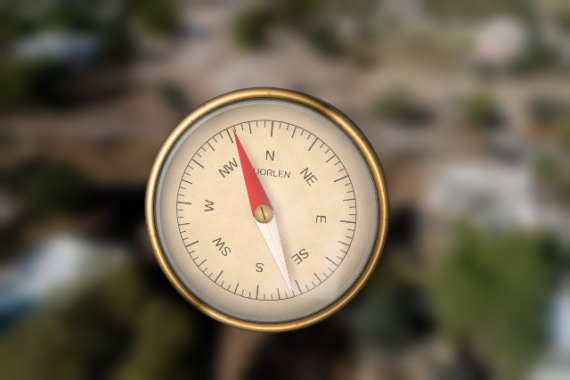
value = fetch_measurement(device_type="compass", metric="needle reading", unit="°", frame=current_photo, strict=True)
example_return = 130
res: 335
